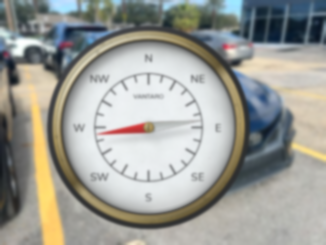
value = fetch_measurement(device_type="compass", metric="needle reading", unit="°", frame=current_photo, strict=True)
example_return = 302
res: 262.5
